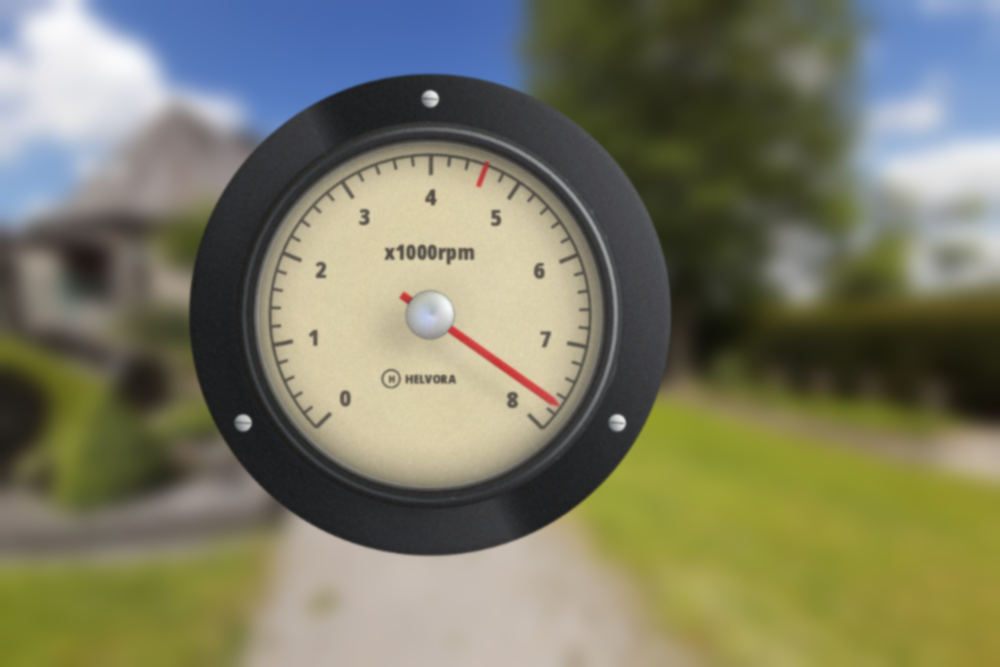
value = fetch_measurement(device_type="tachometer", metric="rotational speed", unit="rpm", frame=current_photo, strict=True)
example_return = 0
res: 7700
